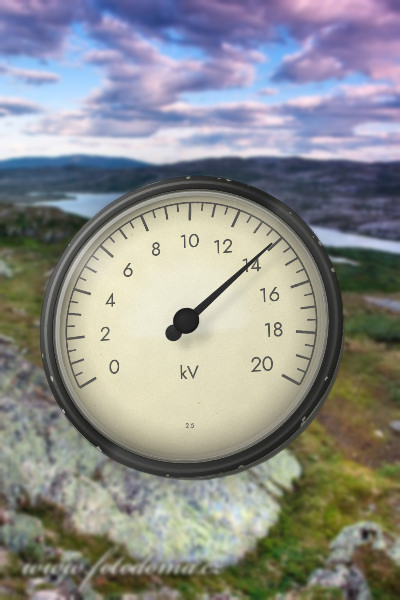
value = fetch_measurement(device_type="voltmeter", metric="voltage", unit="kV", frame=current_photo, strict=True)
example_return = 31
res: 14
